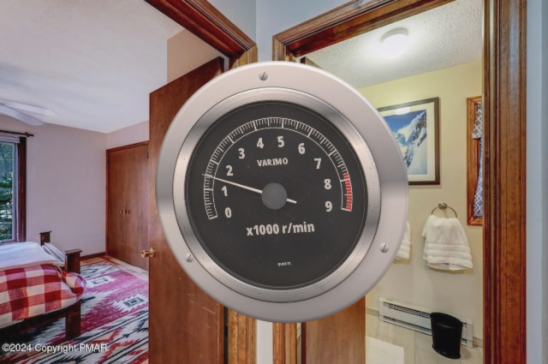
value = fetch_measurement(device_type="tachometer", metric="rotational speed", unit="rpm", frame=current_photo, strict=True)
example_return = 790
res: 1500
